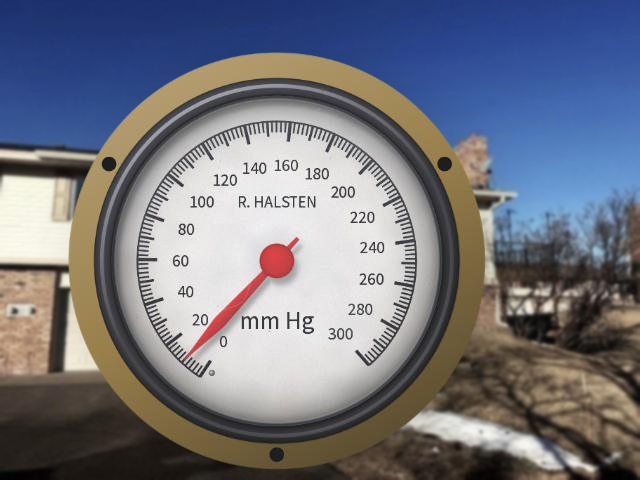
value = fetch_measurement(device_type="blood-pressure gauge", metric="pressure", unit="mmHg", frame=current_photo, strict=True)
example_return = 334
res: 10
